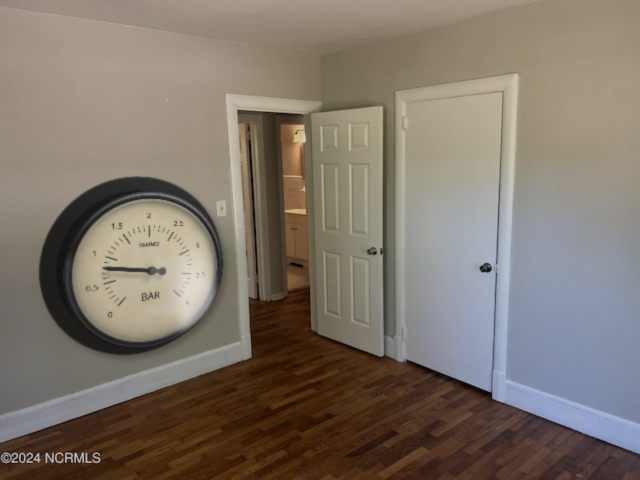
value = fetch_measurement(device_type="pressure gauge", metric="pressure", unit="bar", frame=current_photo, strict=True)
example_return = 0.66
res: 0.8
